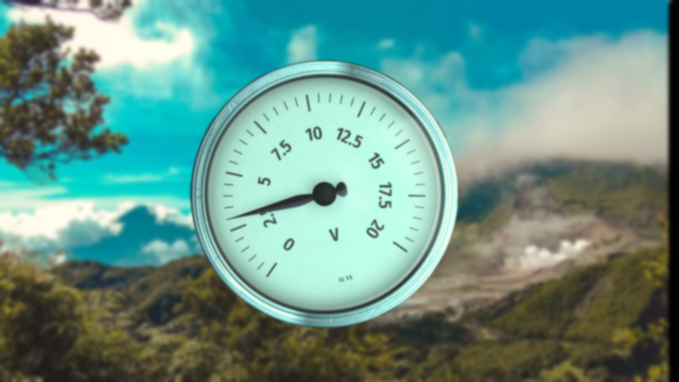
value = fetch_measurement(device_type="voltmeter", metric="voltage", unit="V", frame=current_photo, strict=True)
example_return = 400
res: 3
